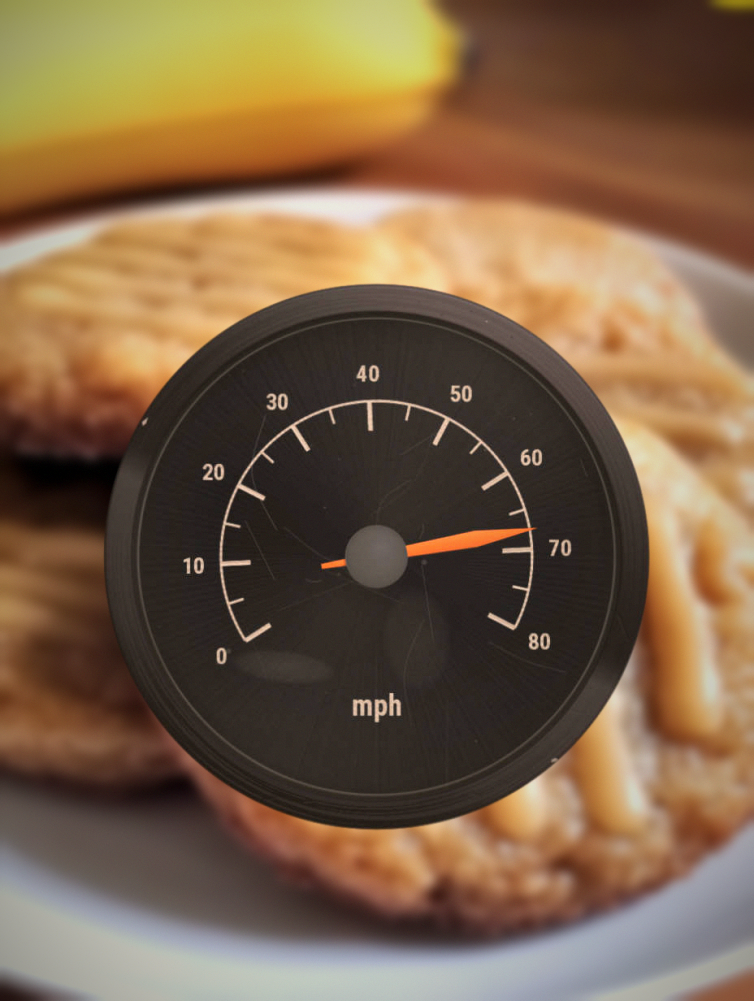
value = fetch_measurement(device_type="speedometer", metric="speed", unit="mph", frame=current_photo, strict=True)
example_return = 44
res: 67.5
